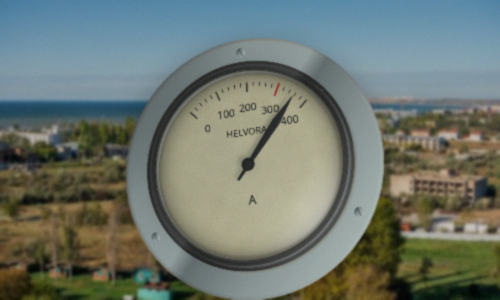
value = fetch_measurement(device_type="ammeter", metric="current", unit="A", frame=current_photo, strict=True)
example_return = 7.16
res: 360
